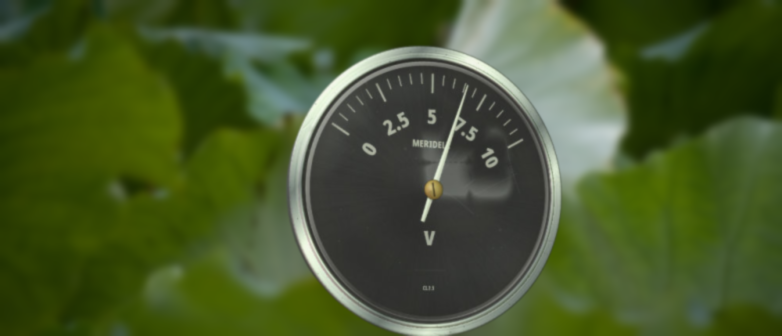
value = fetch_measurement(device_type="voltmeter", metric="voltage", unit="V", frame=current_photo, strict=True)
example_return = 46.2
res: 6.5
